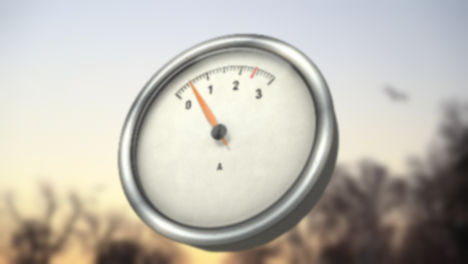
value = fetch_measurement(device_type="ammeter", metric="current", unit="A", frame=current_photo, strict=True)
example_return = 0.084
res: 0.5
